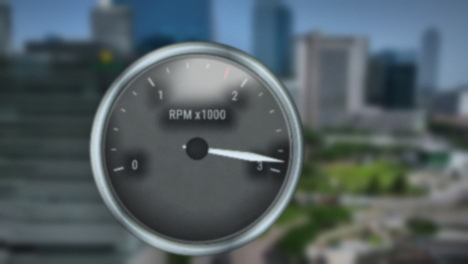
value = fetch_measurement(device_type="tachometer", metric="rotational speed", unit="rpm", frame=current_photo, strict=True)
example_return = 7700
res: 2900
